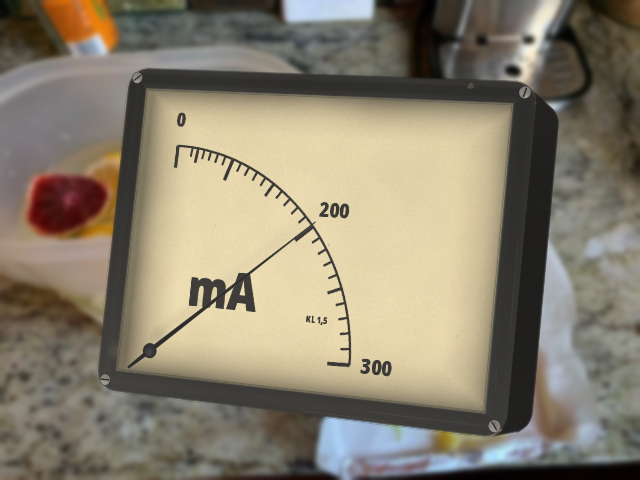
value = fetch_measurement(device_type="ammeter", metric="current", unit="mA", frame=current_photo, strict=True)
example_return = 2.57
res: 200
